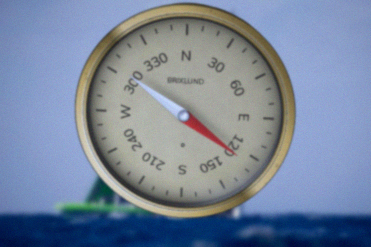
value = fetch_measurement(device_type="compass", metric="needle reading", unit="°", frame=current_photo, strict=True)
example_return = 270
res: 125
